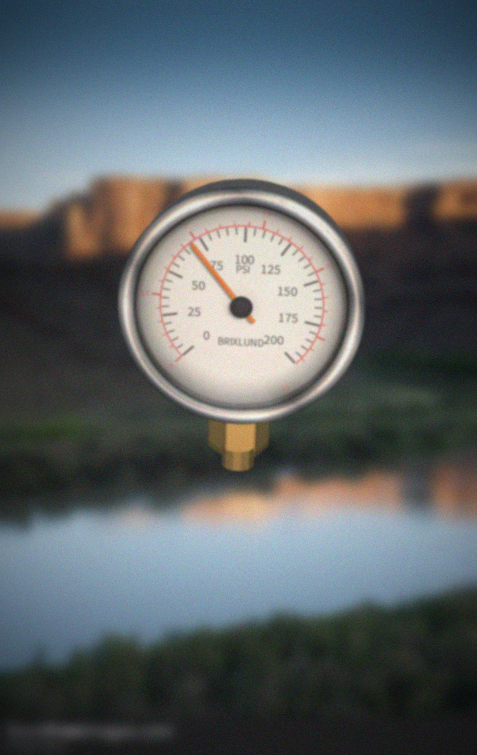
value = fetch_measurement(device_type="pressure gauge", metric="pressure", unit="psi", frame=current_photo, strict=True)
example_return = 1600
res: 70
